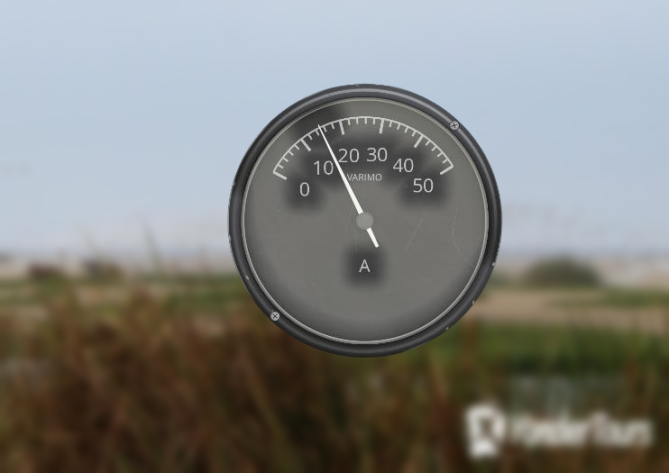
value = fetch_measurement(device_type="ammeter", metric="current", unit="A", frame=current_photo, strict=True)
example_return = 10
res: 15
